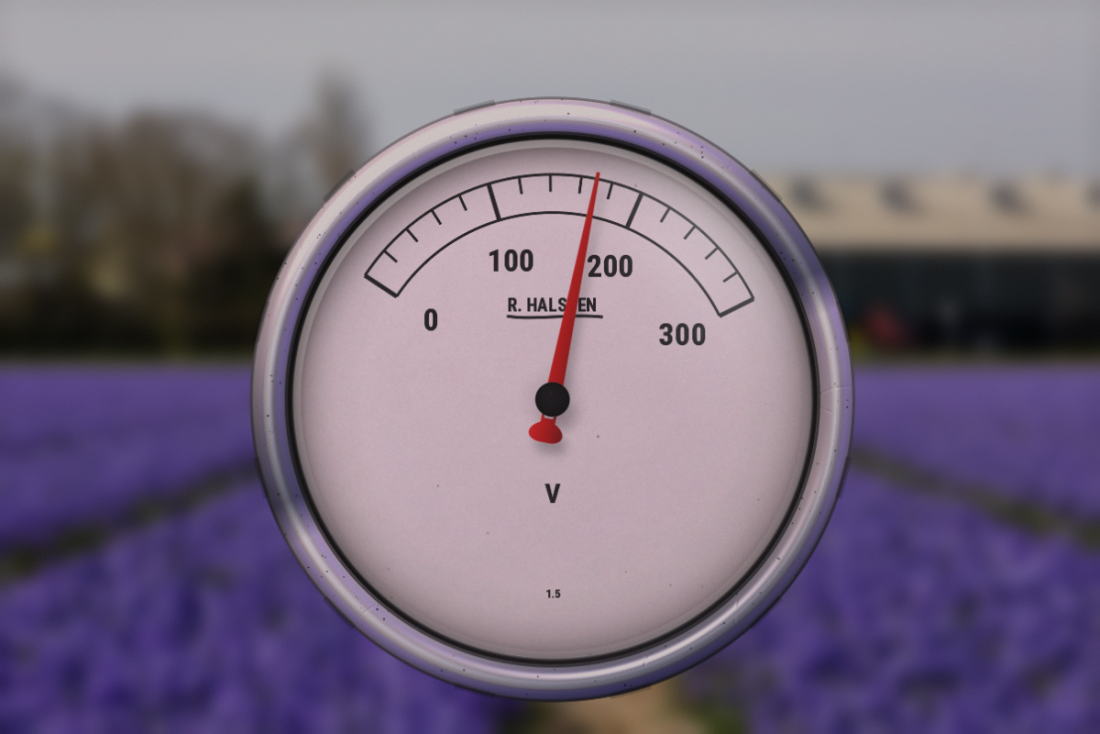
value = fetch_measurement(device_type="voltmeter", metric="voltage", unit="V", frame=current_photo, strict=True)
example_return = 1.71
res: 170
